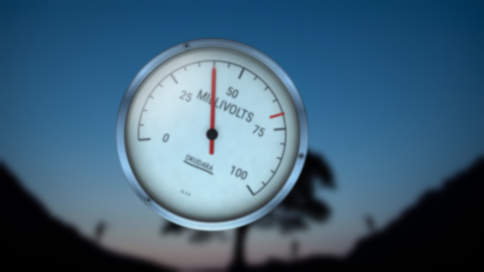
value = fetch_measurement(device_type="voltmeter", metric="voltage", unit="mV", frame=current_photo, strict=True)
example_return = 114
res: 40
